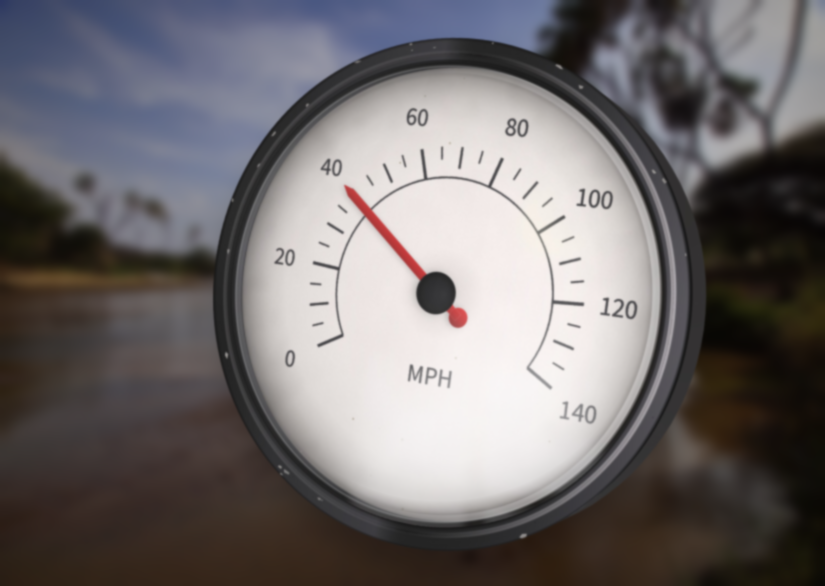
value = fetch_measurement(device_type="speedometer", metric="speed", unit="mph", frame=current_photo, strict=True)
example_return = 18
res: 40
